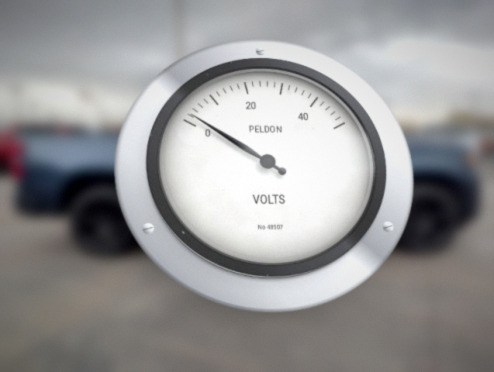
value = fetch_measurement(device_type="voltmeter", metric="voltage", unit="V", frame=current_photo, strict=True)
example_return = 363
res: 2
